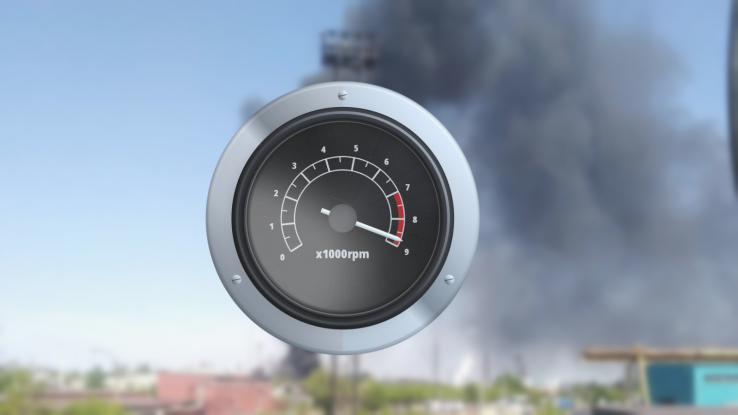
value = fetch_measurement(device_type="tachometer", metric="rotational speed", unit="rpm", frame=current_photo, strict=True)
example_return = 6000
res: 8750
